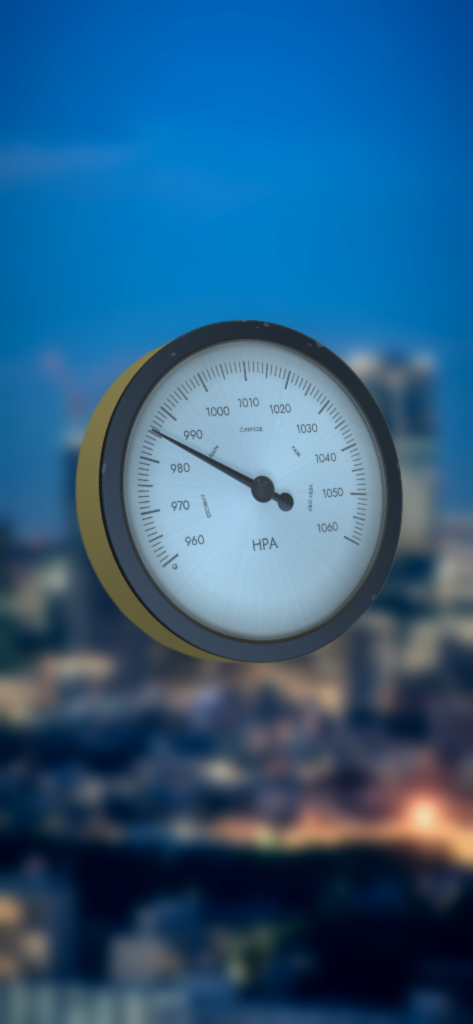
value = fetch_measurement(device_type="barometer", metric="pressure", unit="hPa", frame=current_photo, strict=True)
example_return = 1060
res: 985
